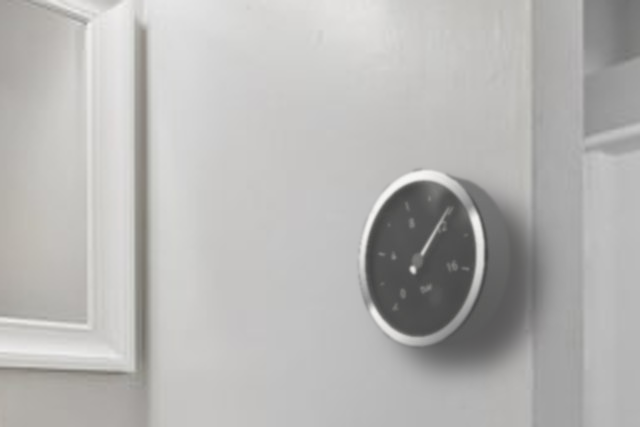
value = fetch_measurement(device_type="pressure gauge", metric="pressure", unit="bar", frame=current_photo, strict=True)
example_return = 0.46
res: 12
